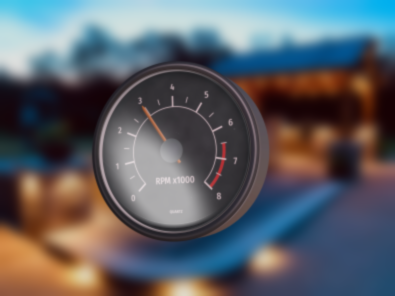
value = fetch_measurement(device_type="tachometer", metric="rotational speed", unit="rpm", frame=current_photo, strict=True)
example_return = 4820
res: 3000
